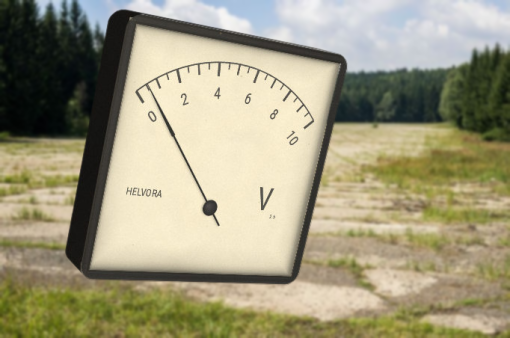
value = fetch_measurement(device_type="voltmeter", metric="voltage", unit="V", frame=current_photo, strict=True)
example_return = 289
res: 0.5
